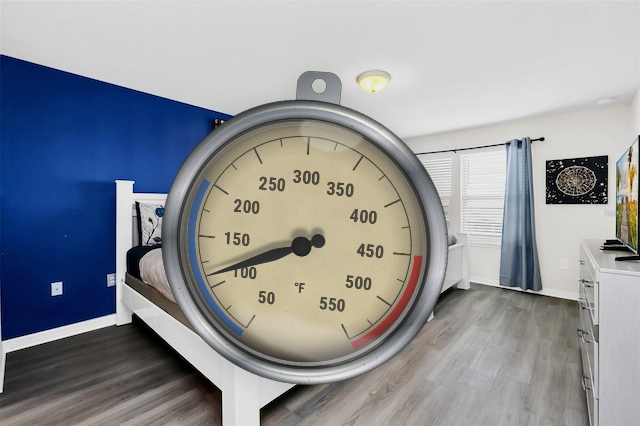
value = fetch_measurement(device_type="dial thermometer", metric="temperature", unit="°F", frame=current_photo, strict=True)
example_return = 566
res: 112.5
